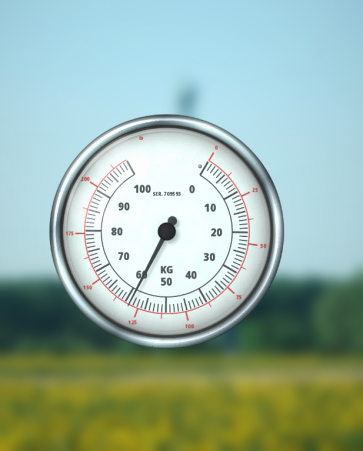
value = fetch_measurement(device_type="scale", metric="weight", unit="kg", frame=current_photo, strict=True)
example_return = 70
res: 59
